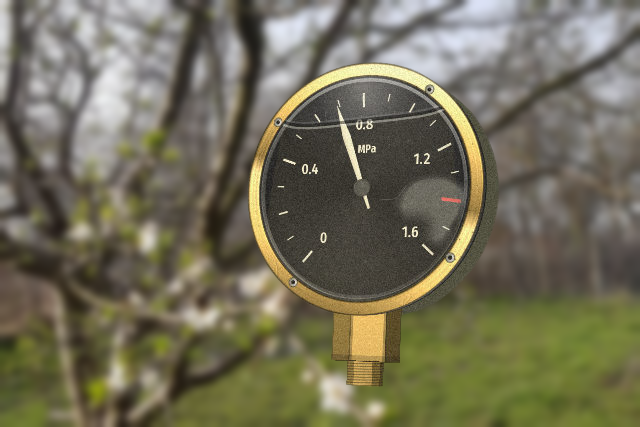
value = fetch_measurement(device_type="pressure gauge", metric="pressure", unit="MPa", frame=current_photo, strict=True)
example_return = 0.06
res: 0.7
